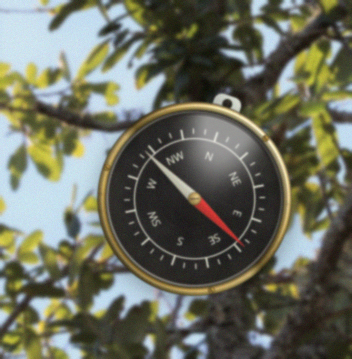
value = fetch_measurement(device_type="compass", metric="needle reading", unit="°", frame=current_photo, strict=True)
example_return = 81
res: 115
